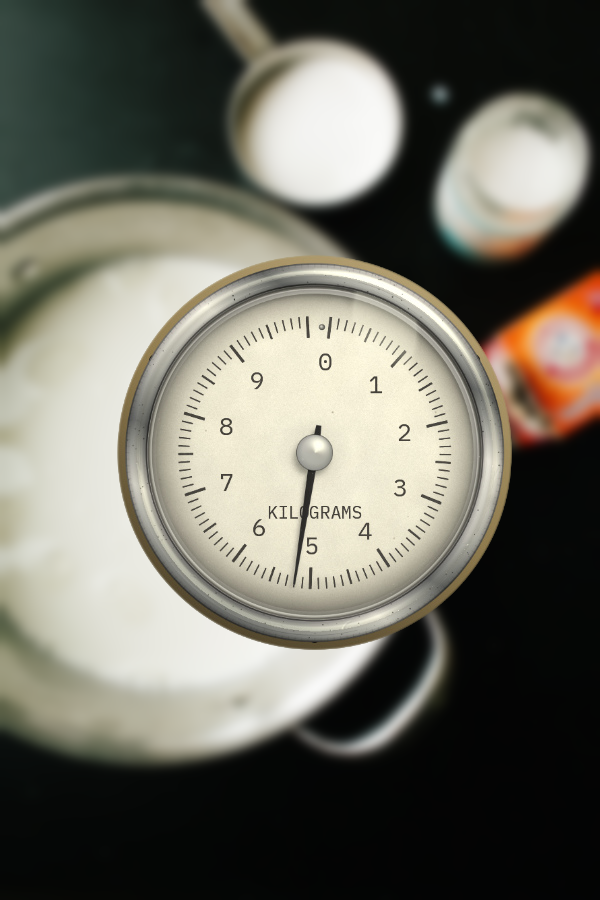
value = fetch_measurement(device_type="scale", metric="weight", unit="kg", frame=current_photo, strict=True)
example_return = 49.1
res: 5.2
